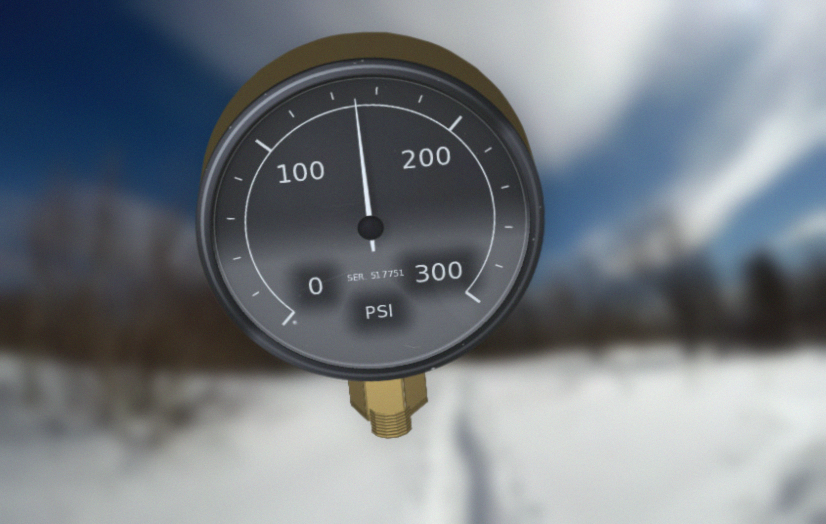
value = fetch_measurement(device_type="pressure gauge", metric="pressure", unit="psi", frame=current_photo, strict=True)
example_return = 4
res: 150
